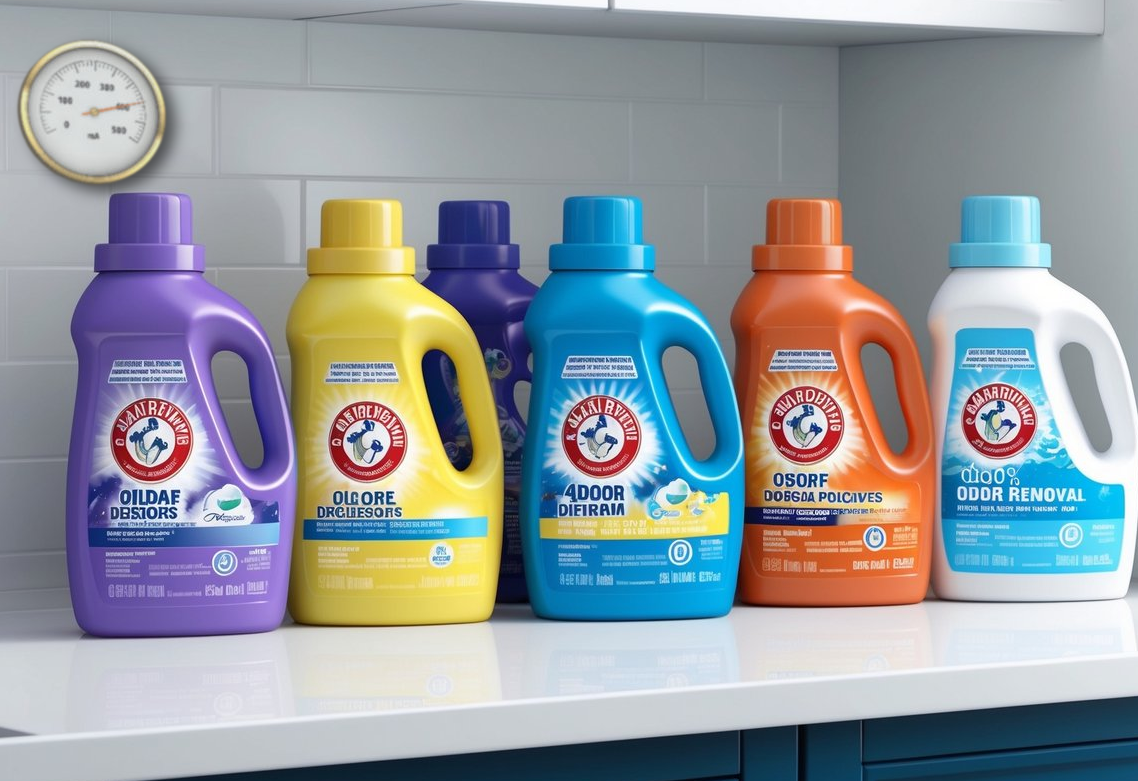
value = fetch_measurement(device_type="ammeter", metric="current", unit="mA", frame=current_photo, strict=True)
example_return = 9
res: 400
